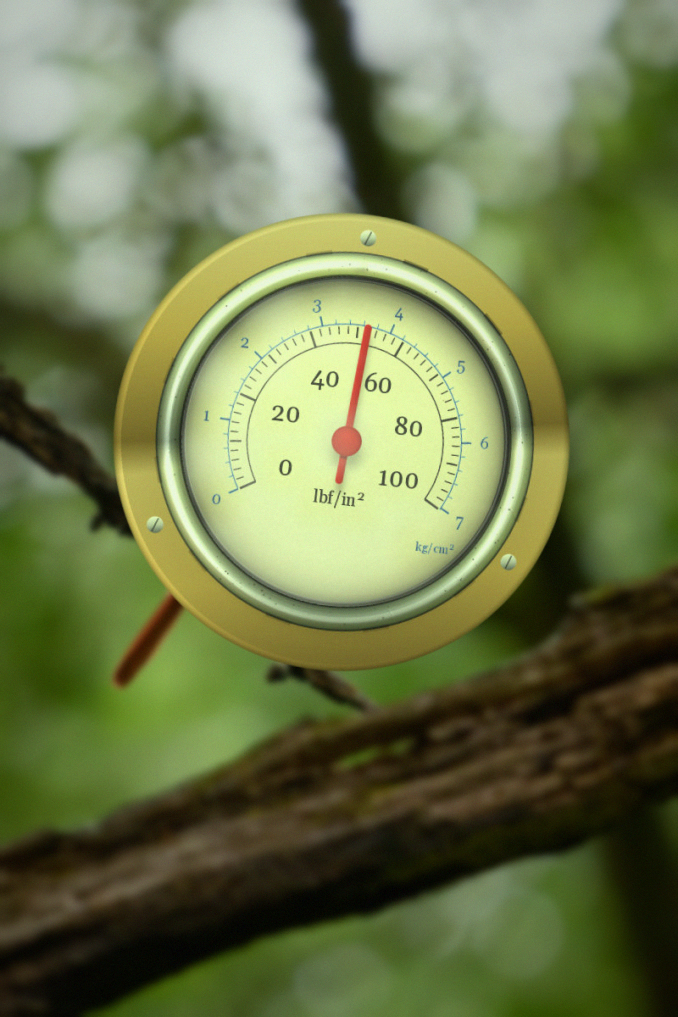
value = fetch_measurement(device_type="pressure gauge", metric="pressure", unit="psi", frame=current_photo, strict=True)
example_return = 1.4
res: 52
